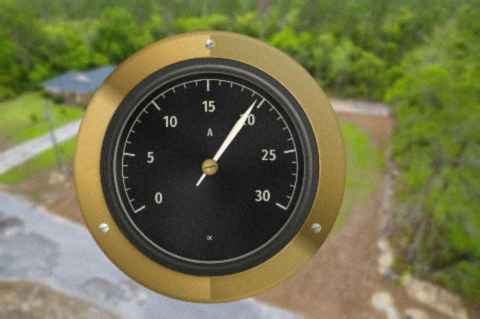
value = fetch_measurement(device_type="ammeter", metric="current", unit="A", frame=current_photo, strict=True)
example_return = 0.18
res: 19.5
